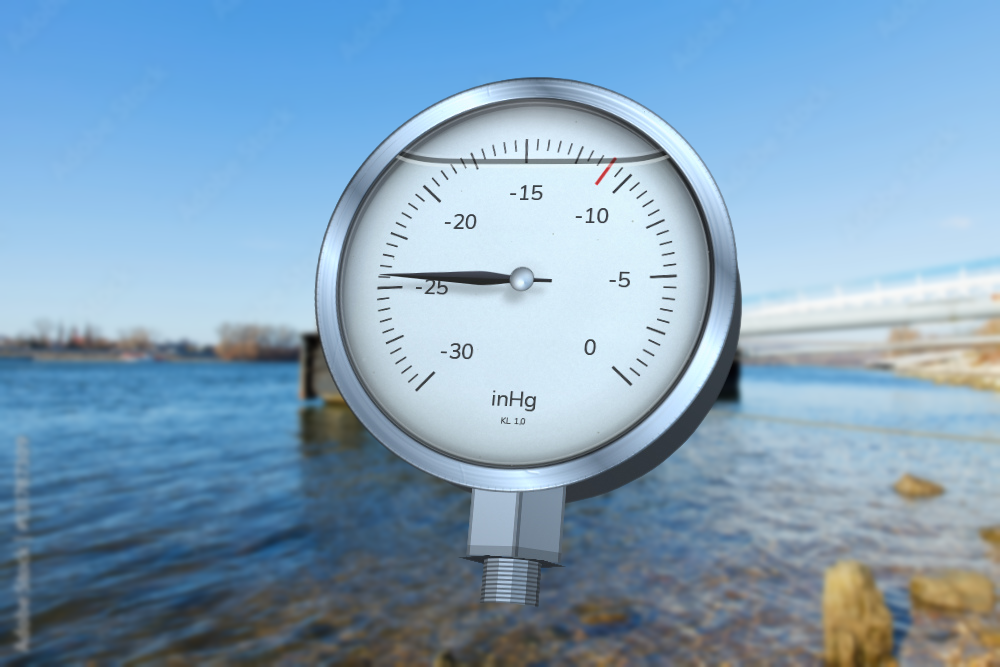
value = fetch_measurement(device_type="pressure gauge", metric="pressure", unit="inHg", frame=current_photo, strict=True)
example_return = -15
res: -24.5
